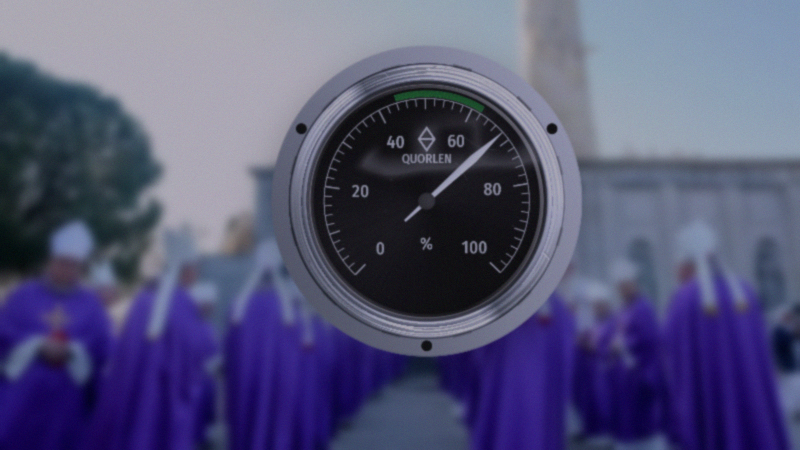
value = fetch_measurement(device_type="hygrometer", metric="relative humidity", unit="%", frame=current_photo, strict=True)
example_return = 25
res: 68
